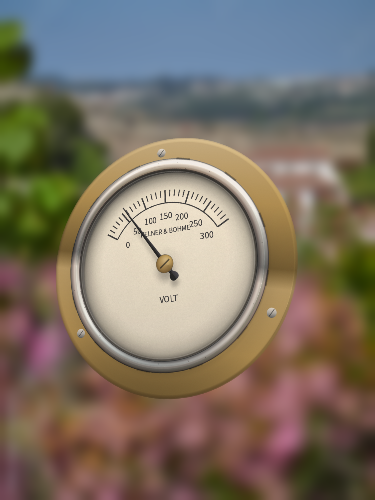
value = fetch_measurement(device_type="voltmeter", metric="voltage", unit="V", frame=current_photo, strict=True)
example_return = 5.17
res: 60
